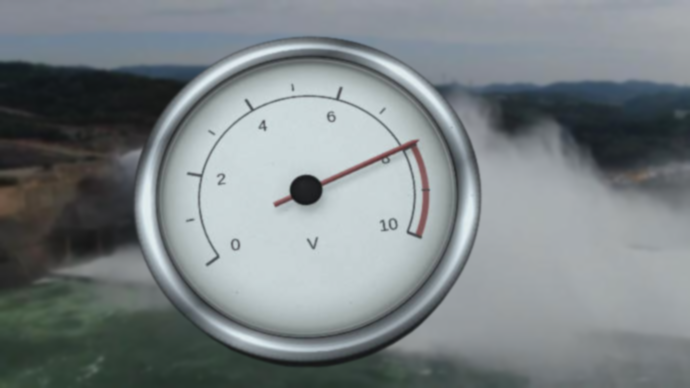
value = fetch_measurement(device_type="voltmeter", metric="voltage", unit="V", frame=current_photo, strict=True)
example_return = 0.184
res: 8
